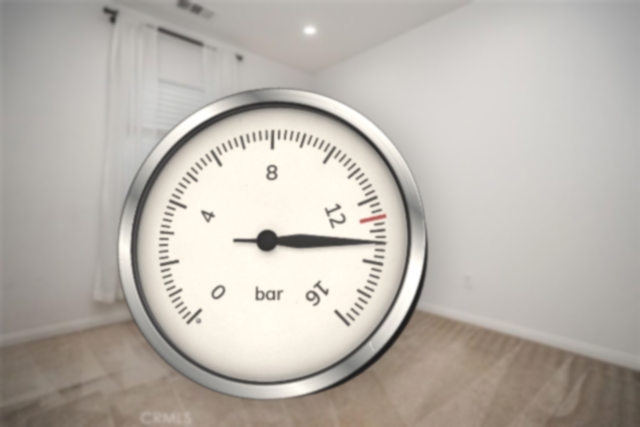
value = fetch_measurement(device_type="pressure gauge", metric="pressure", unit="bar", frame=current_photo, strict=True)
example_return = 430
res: 13.4
